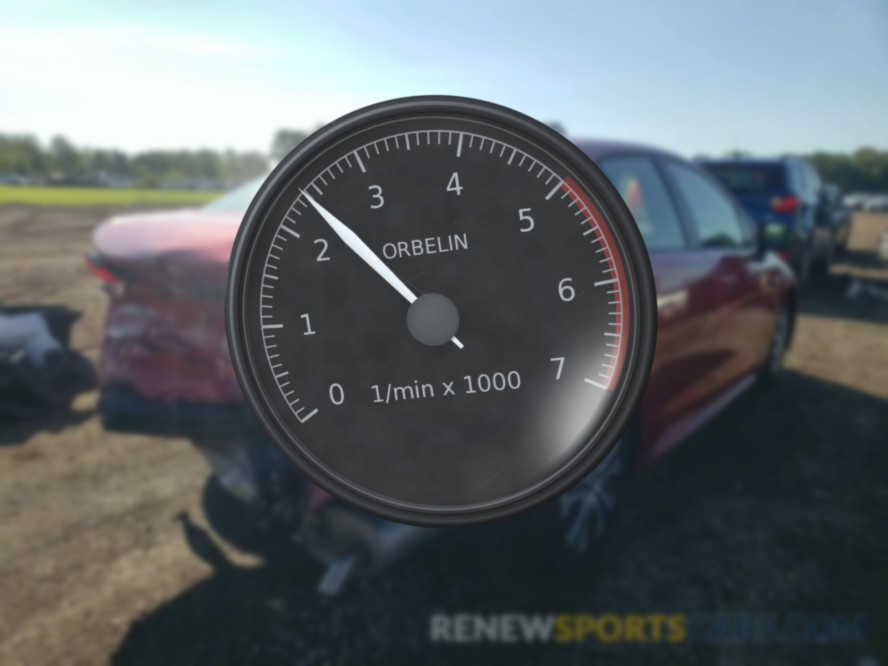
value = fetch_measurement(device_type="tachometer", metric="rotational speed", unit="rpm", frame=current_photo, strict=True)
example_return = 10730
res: 2400
